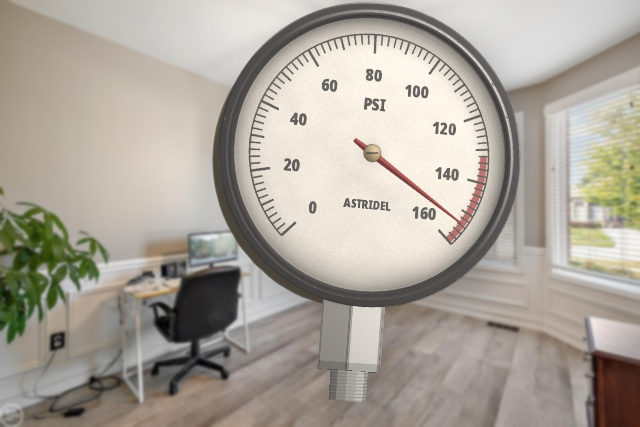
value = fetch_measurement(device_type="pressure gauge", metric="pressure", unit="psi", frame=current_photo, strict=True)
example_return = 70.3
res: 154
